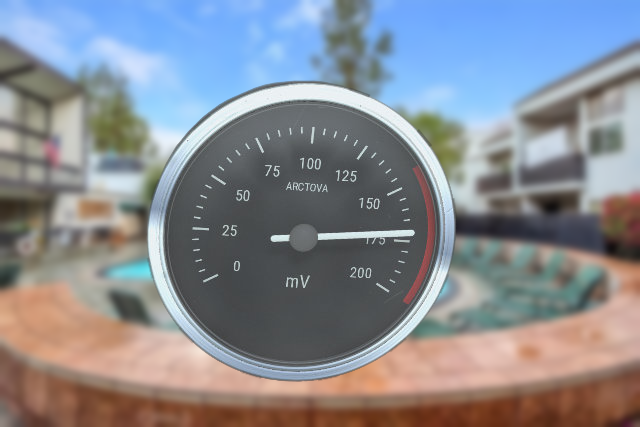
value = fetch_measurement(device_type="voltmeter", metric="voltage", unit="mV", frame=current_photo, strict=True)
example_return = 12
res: 170
